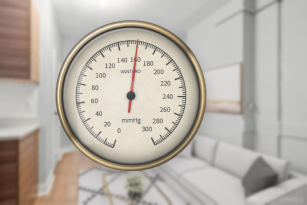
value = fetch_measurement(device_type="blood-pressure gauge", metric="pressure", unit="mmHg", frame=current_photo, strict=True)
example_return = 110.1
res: 160
